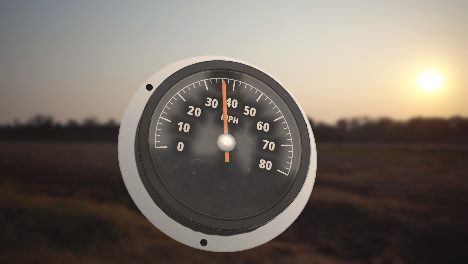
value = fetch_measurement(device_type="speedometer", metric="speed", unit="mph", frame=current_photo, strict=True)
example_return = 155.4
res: 36
